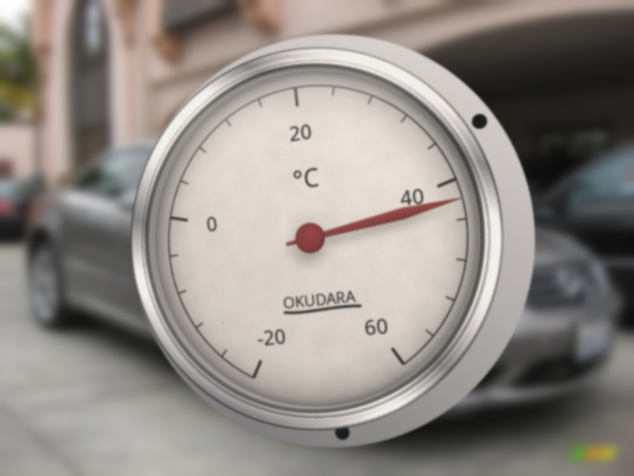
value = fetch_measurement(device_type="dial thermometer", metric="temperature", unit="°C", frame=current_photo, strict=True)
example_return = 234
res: 42
